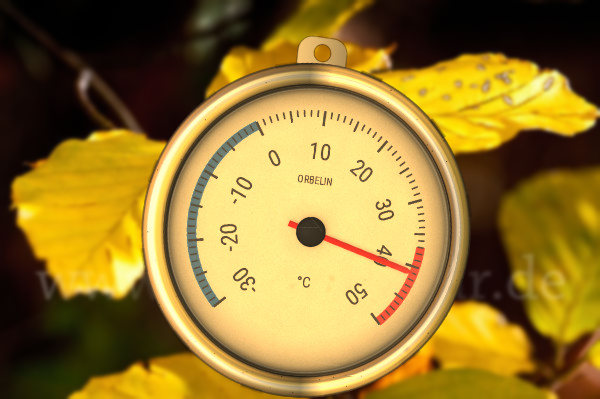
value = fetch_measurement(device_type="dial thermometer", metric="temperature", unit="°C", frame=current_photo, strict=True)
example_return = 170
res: 41
